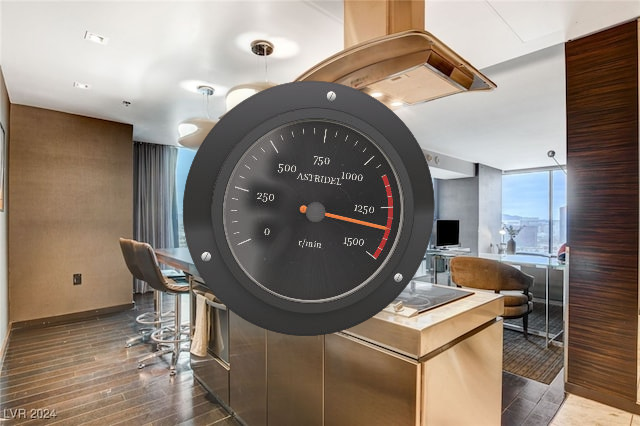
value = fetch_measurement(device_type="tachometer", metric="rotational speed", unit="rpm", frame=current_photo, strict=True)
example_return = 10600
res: 1350
